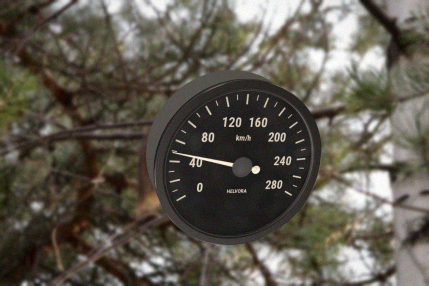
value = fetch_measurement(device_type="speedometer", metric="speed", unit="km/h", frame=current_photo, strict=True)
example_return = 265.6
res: 50
